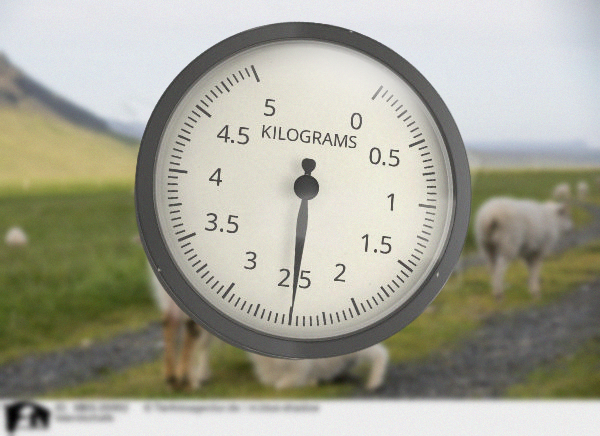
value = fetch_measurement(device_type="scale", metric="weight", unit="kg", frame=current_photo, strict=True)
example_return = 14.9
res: 2.5
